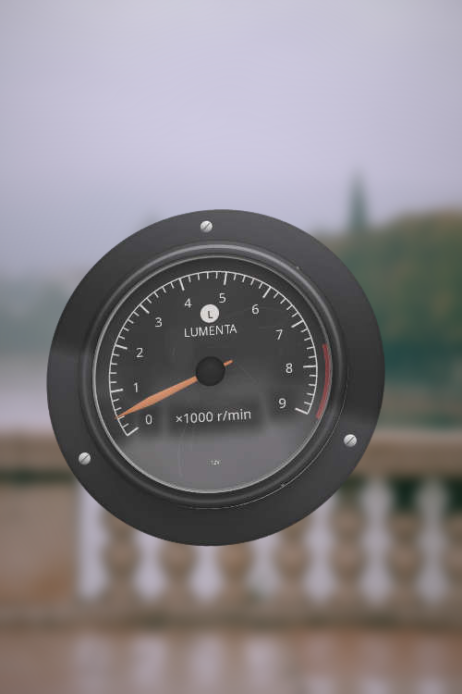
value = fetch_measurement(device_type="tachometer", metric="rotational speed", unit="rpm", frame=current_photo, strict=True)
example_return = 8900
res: 400
